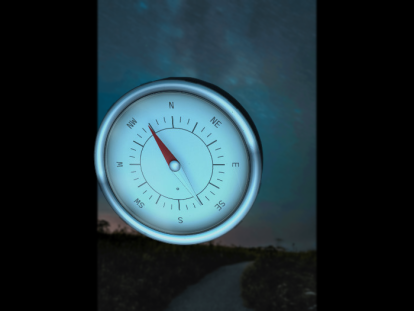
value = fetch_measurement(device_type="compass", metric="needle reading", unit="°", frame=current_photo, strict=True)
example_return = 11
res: 330
